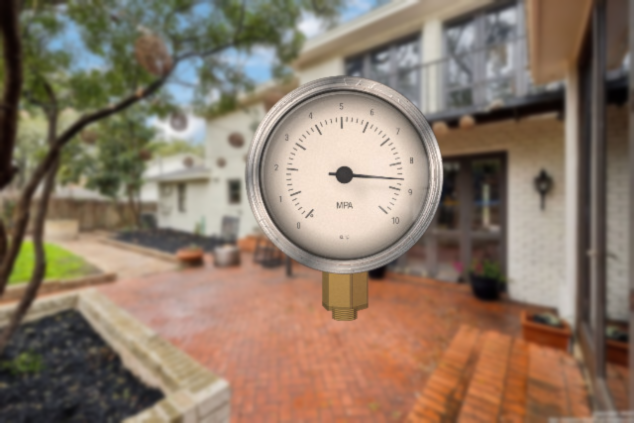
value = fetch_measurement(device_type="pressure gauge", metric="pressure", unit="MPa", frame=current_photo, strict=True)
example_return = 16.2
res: 8.6
